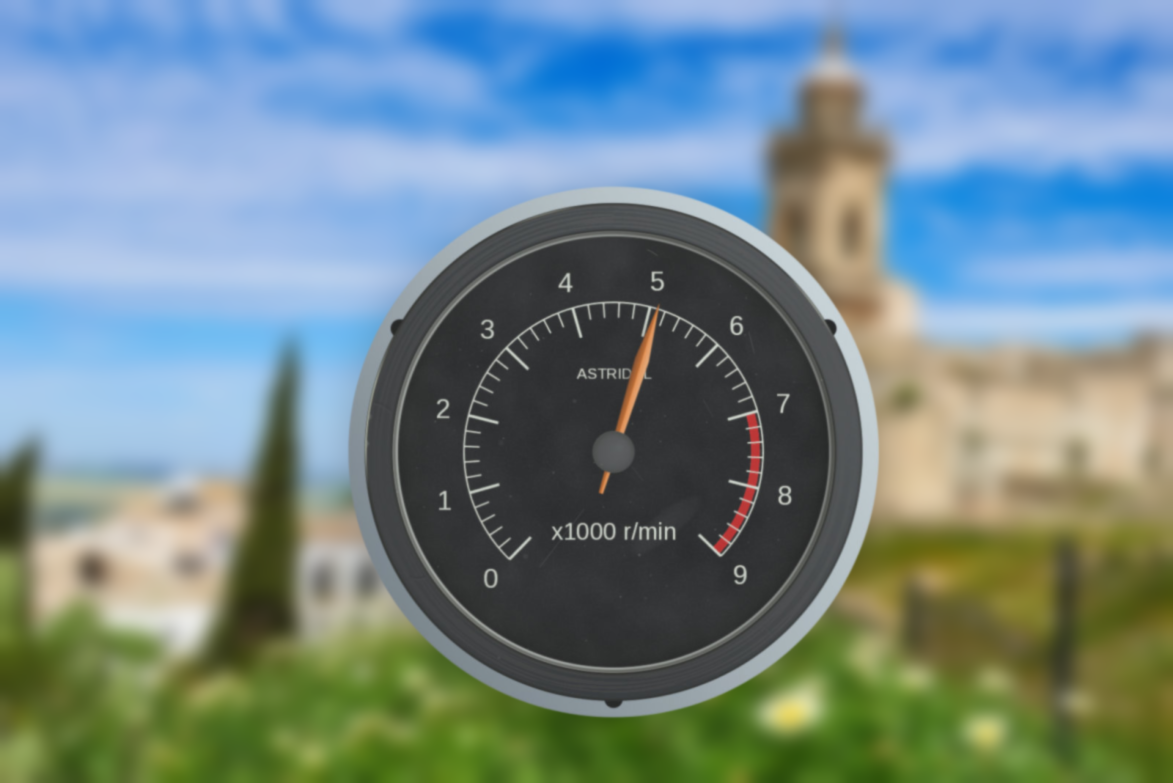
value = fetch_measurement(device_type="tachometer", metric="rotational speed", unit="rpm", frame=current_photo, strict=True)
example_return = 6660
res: 5100
